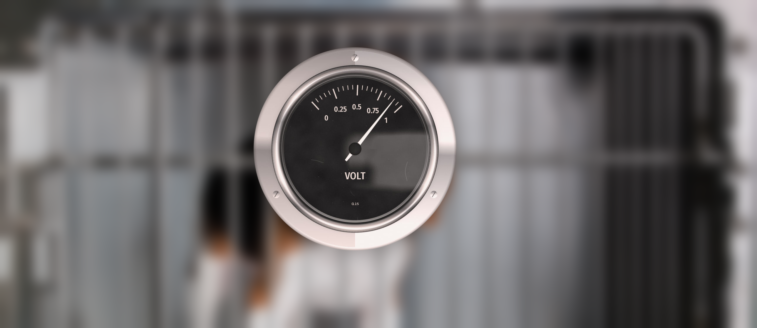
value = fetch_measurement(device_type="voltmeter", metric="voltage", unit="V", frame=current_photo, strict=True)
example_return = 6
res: 0.9
